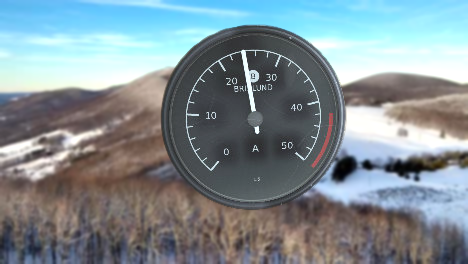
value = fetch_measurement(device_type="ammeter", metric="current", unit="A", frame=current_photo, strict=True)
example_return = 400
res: 24
